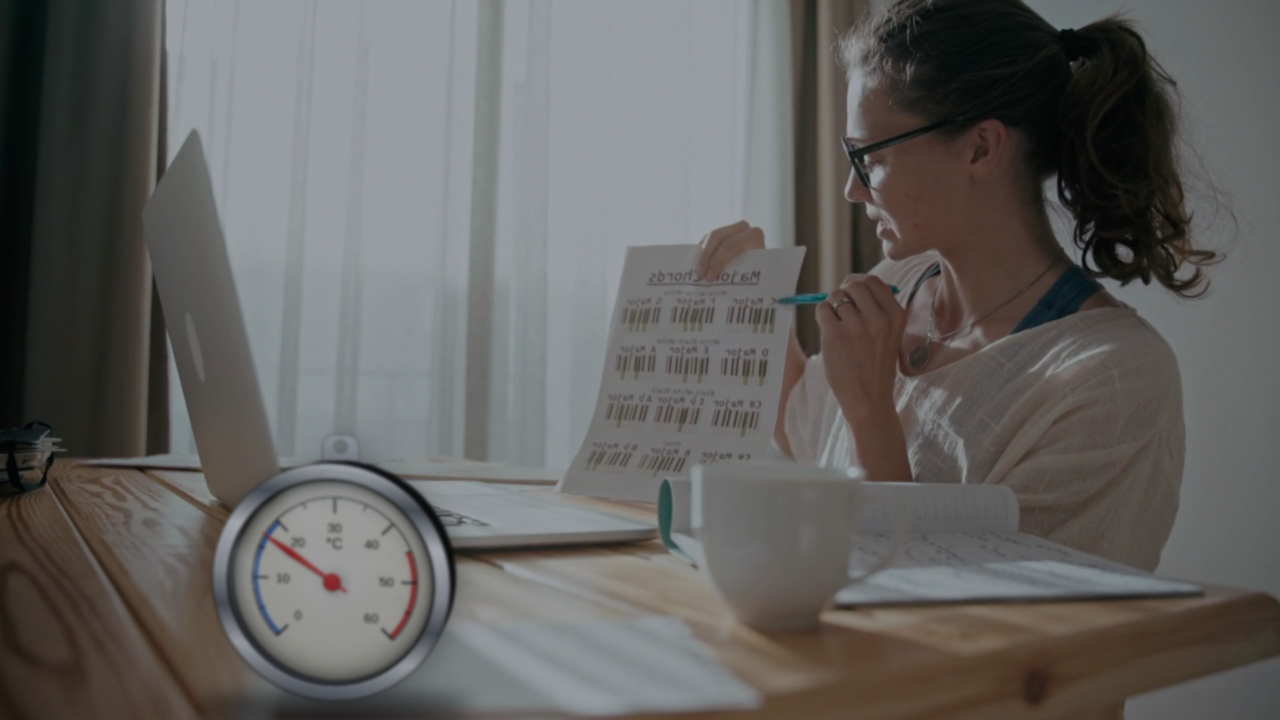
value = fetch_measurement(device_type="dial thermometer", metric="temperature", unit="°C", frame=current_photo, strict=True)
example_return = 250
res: 17.5
